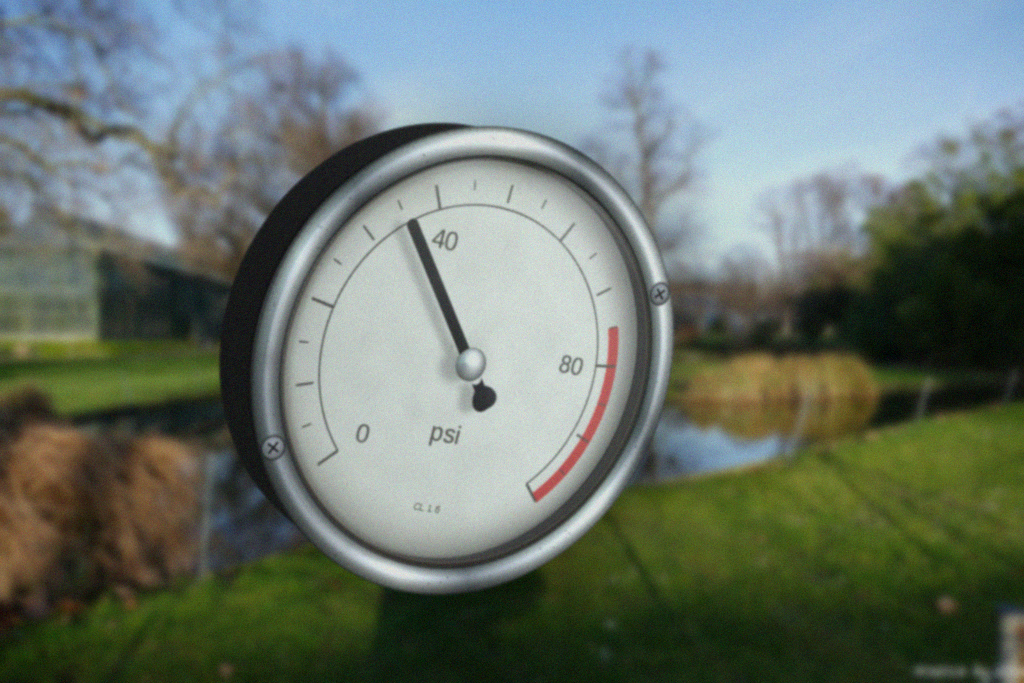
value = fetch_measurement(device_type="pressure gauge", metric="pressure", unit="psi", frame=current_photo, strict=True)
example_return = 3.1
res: 35
